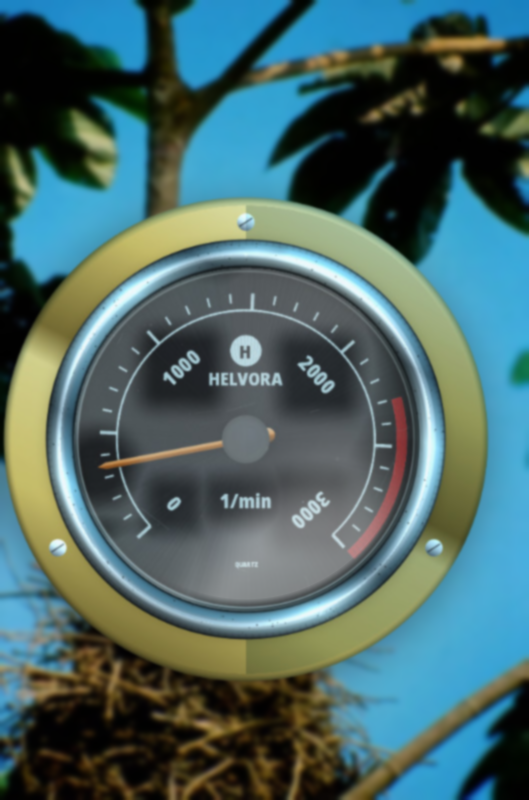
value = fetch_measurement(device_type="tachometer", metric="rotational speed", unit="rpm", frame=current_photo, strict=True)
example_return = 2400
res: 350
